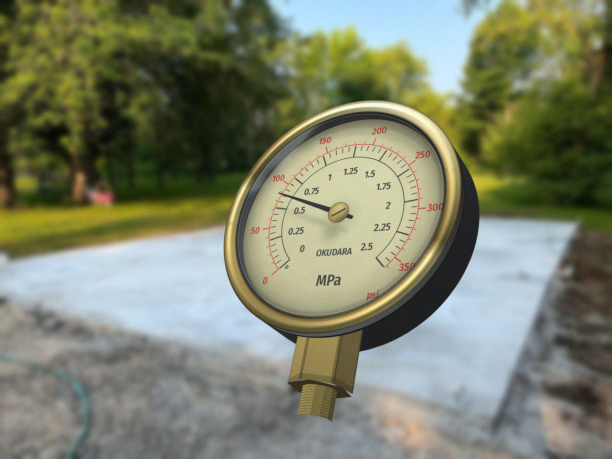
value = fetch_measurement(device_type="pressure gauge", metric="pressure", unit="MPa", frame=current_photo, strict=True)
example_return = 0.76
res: 0.6
